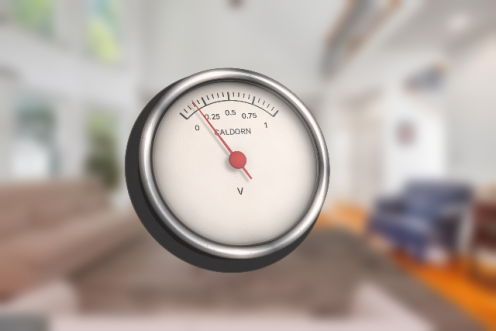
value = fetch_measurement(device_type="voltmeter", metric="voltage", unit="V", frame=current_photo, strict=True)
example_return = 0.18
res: 0.15
